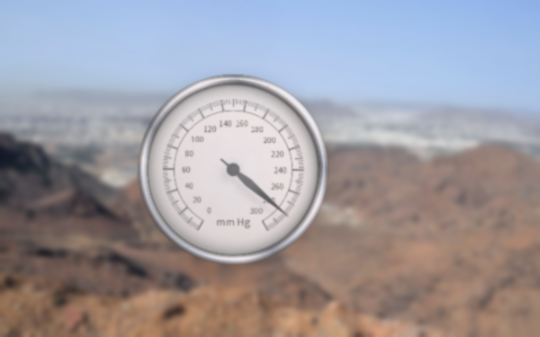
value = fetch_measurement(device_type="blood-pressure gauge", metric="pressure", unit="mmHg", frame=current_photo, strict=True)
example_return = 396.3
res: 280
